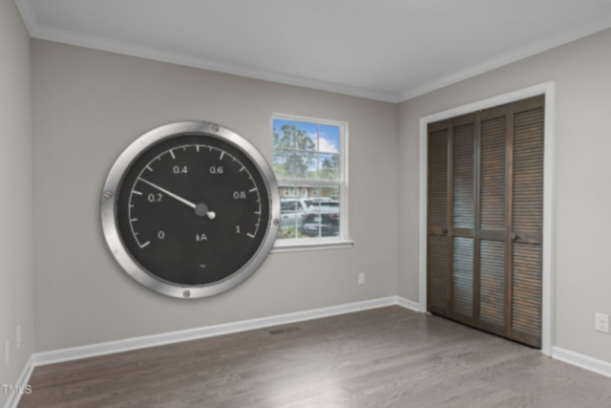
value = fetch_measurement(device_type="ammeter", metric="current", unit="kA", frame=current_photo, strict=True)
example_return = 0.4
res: 0.25
